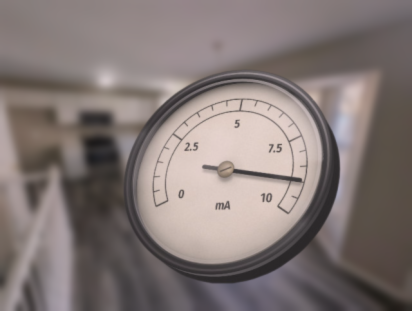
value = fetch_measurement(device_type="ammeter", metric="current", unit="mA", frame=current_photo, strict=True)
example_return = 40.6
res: 9
